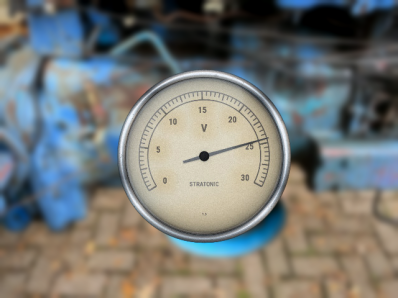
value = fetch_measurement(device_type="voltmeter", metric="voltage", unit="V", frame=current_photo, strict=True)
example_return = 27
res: 24.5
